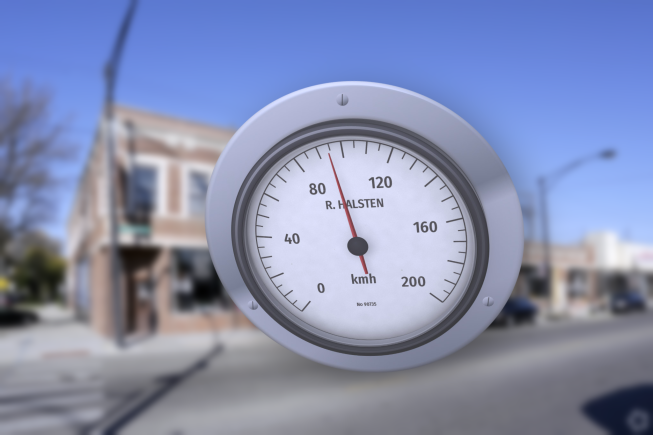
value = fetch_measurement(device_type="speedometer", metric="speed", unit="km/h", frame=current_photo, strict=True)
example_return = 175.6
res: 95
